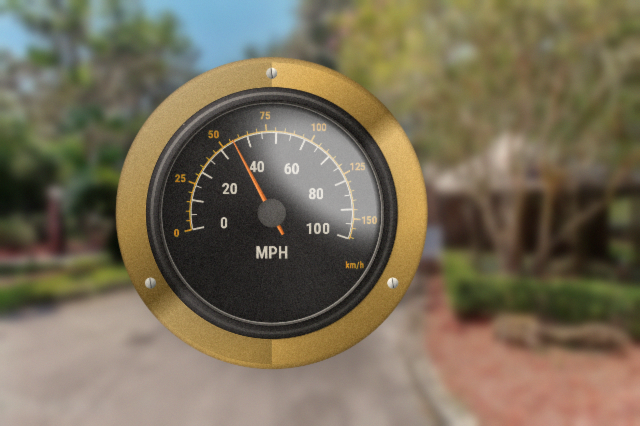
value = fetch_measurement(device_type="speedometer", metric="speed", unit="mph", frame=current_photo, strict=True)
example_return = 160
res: 35
